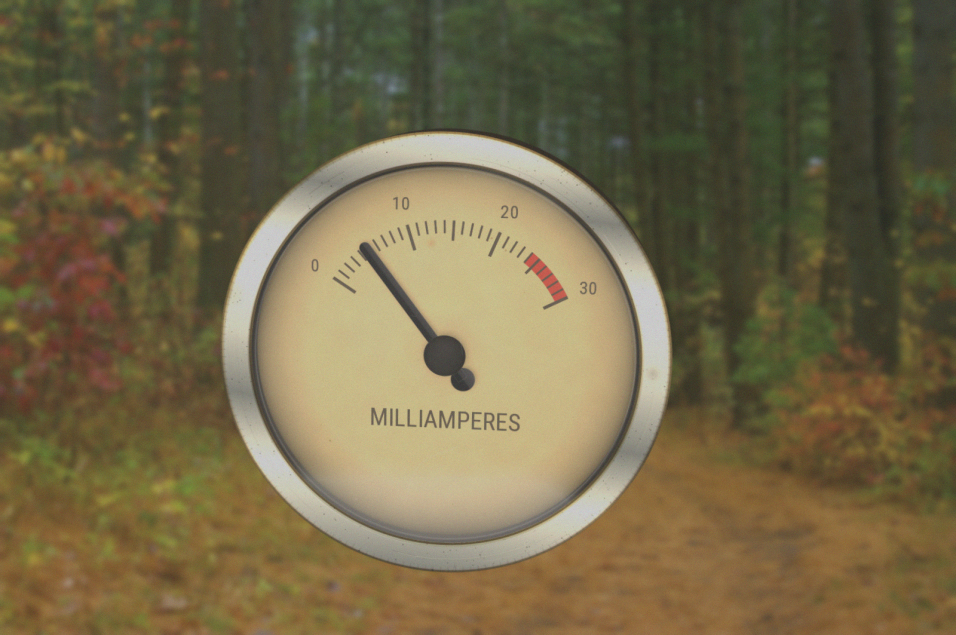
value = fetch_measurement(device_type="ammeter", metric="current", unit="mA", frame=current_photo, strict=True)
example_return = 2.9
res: 5
